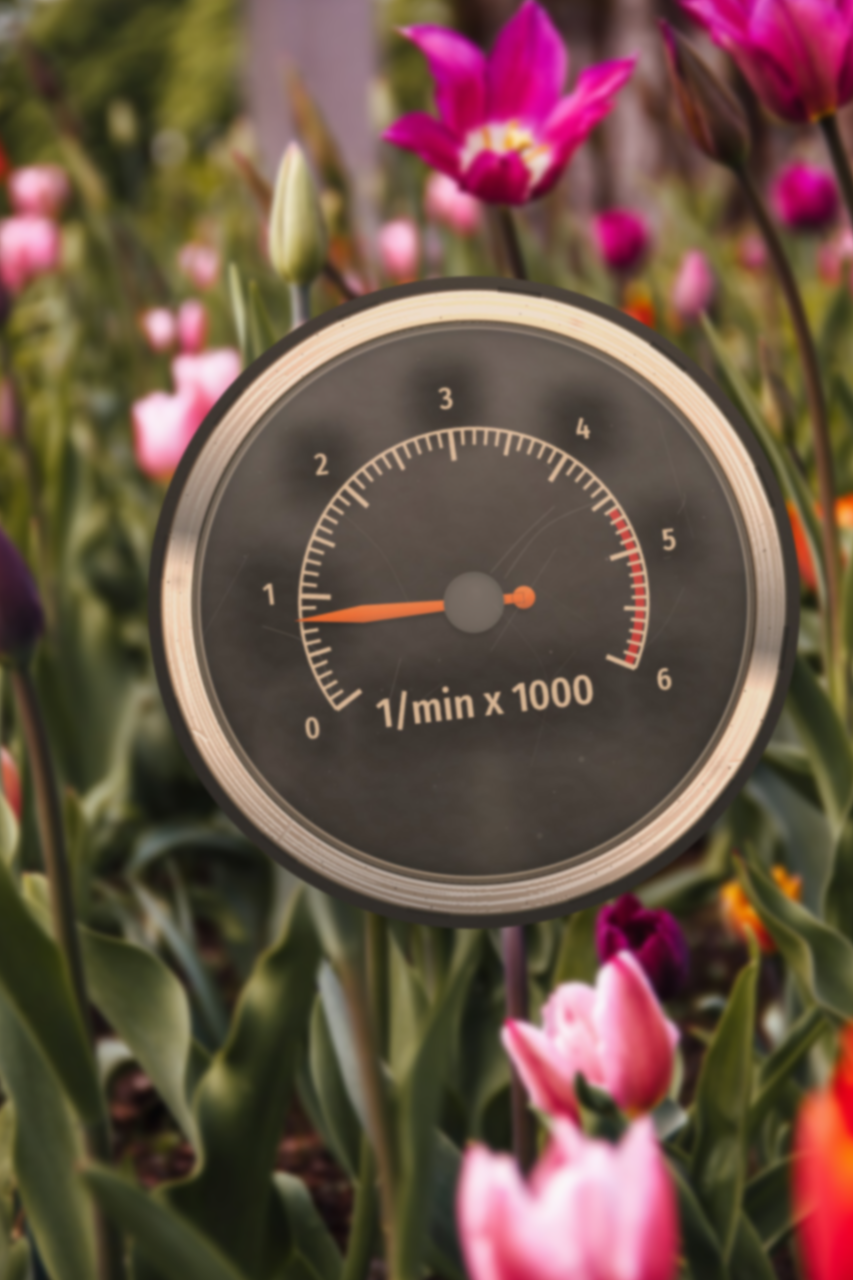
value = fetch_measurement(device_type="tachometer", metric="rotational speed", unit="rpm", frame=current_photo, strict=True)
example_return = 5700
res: 800
